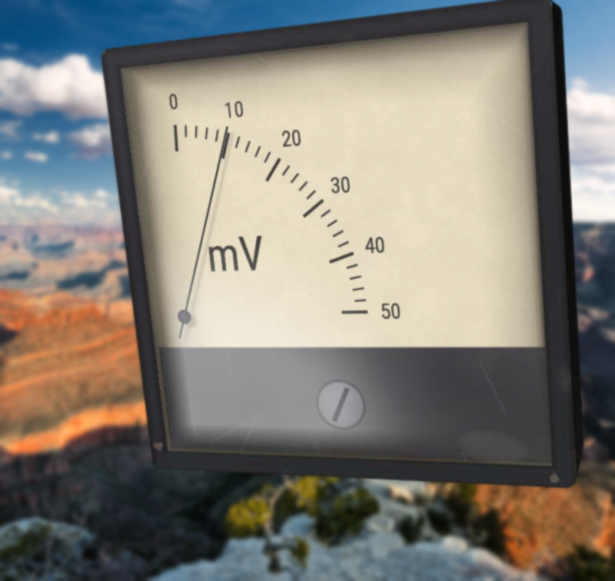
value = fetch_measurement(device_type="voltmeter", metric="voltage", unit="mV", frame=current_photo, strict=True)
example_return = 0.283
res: 10
